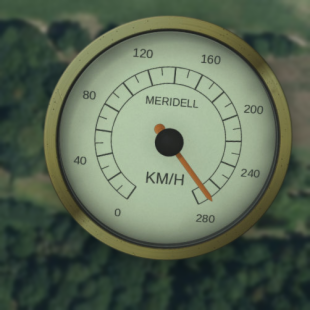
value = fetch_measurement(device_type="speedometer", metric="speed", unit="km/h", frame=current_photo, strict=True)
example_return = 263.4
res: 270
